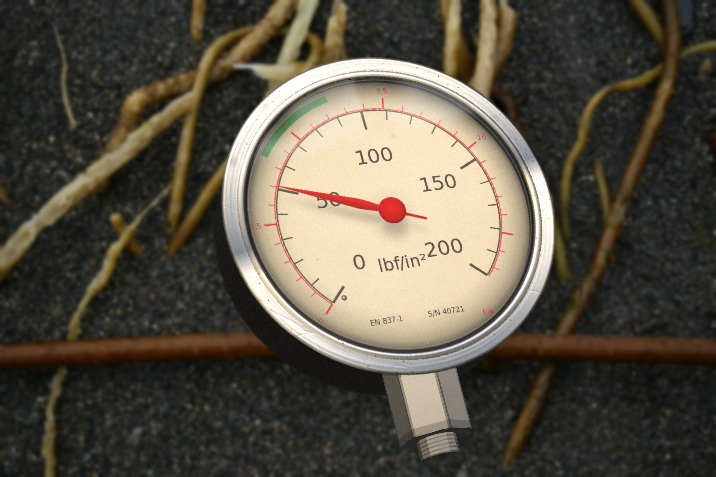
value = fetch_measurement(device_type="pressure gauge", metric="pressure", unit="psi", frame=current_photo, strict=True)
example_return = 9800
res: 50
